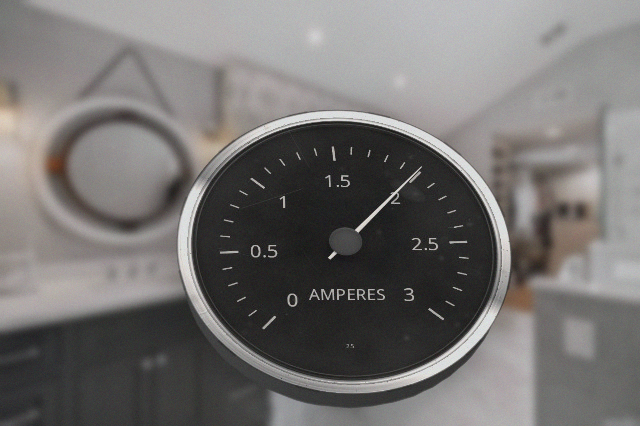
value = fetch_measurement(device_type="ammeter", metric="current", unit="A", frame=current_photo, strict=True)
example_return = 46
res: 2
